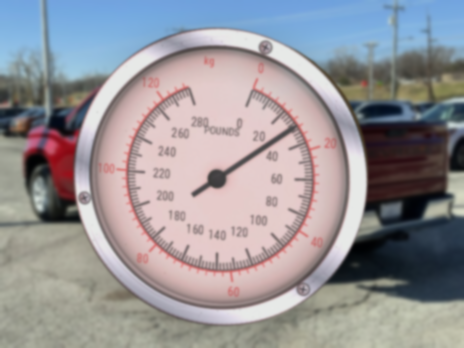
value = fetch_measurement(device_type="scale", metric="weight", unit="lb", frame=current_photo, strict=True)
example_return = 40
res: 30
